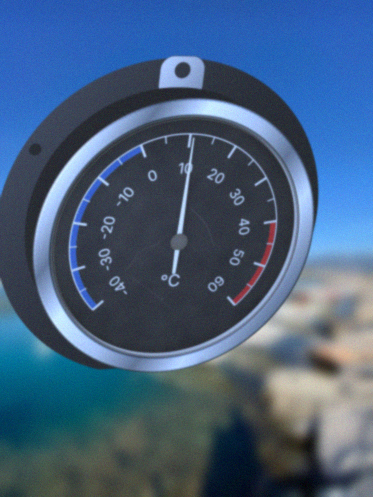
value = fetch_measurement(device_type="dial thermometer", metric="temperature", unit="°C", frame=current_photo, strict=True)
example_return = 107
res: 10
